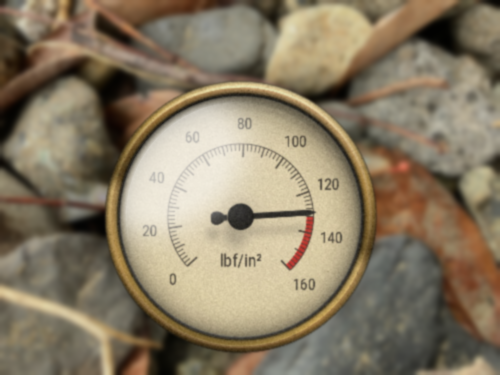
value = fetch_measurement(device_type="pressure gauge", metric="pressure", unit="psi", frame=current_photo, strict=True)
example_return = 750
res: 130
